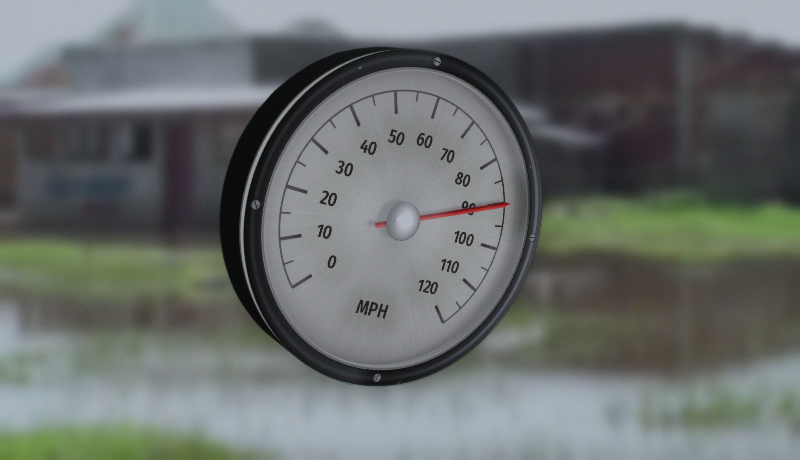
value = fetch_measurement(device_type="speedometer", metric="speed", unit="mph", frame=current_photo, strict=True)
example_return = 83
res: 90
